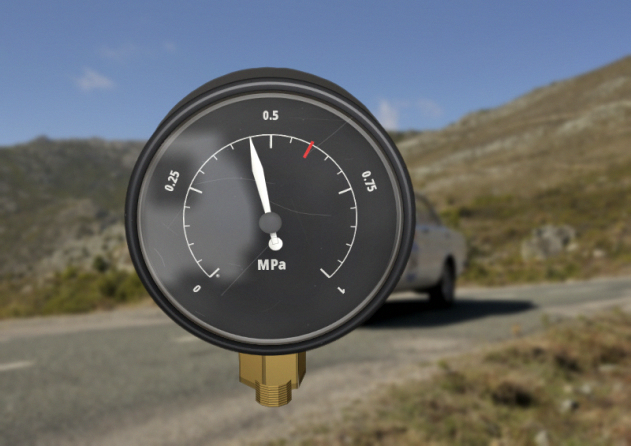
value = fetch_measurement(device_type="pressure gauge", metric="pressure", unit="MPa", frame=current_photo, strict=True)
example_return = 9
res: 0.45
